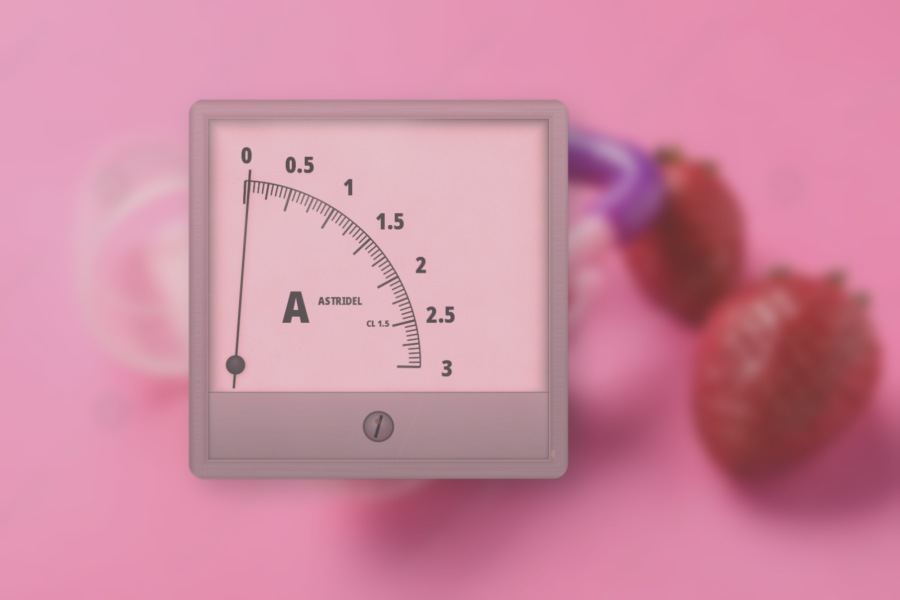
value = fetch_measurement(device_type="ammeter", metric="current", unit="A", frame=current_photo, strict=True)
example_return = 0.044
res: 0.05
